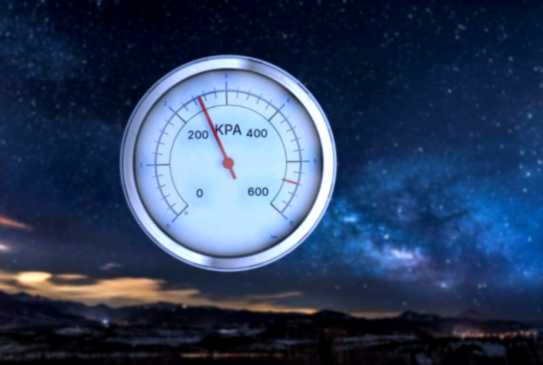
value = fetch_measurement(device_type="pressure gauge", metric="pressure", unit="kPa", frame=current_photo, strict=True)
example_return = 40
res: 250
